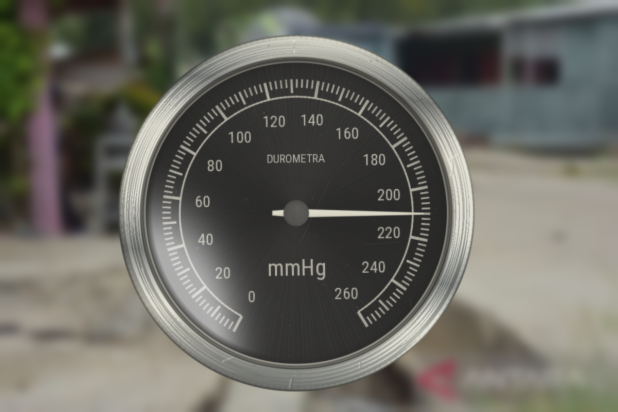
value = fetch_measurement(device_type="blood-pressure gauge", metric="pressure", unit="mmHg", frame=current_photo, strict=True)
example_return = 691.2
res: 210
